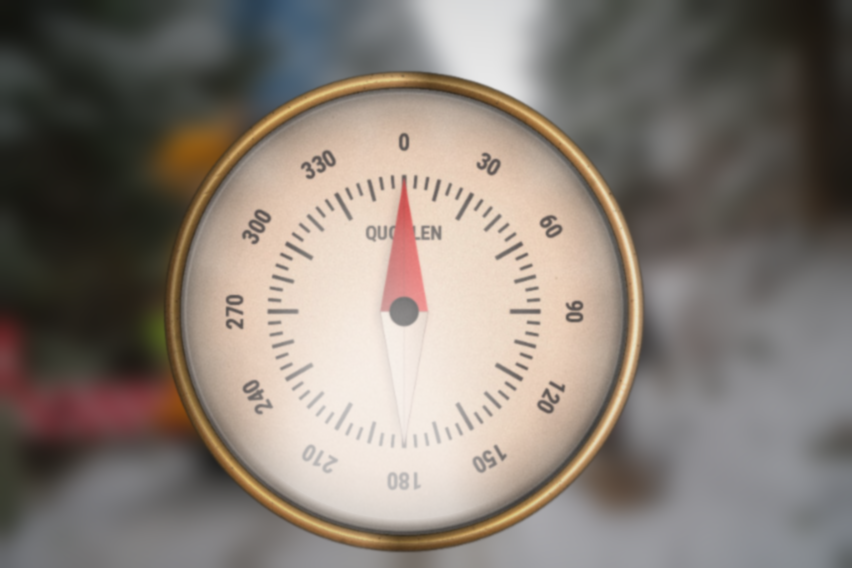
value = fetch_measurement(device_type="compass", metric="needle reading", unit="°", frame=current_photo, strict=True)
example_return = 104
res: 0
